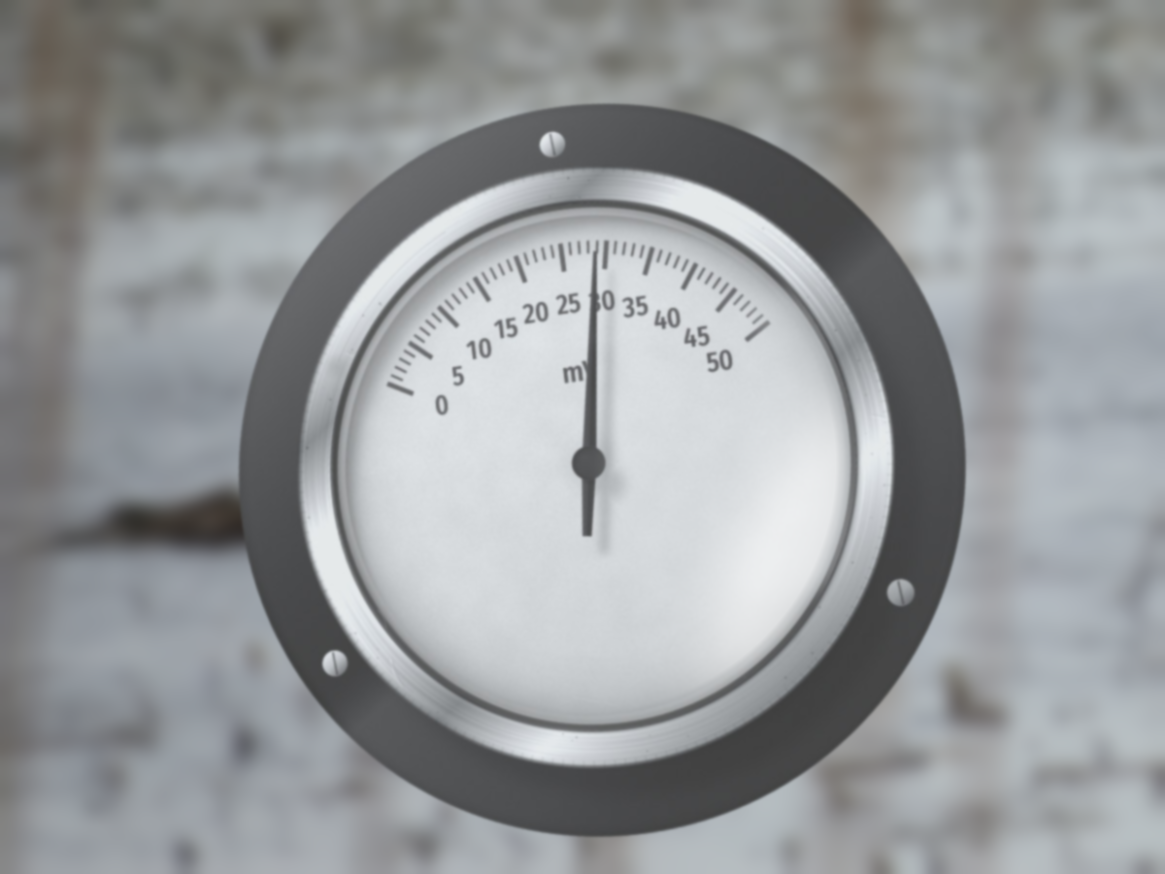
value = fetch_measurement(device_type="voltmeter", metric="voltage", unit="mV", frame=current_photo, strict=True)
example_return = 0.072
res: 29
